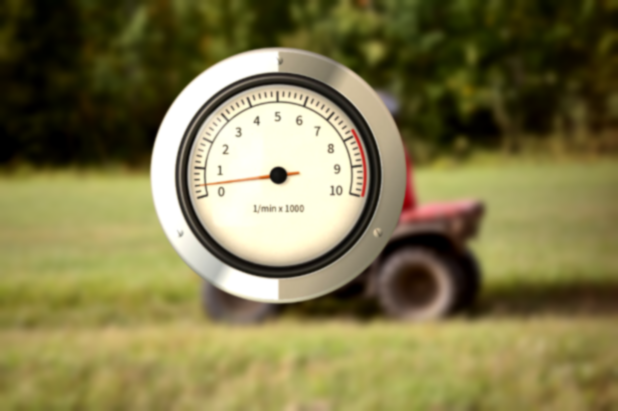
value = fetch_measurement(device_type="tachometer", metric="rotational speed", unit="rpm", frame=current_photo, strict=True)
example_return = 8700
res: 400
